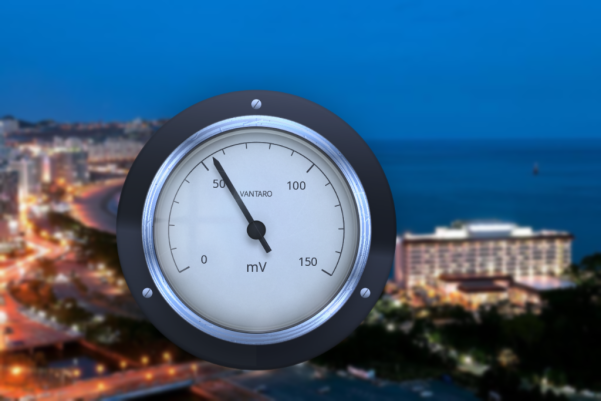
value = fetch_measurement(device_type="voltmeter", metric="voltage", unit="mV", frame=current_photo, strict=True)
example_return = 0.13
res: 55
